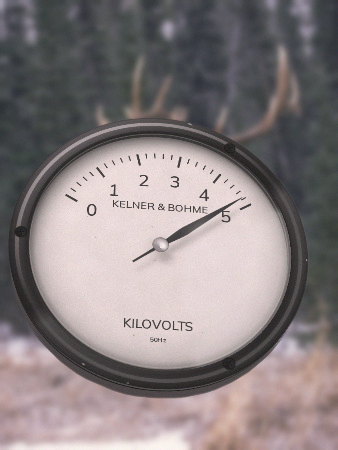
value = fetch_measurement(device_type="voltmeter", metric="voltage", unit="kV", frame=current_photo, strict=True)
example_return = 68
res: 4.8
